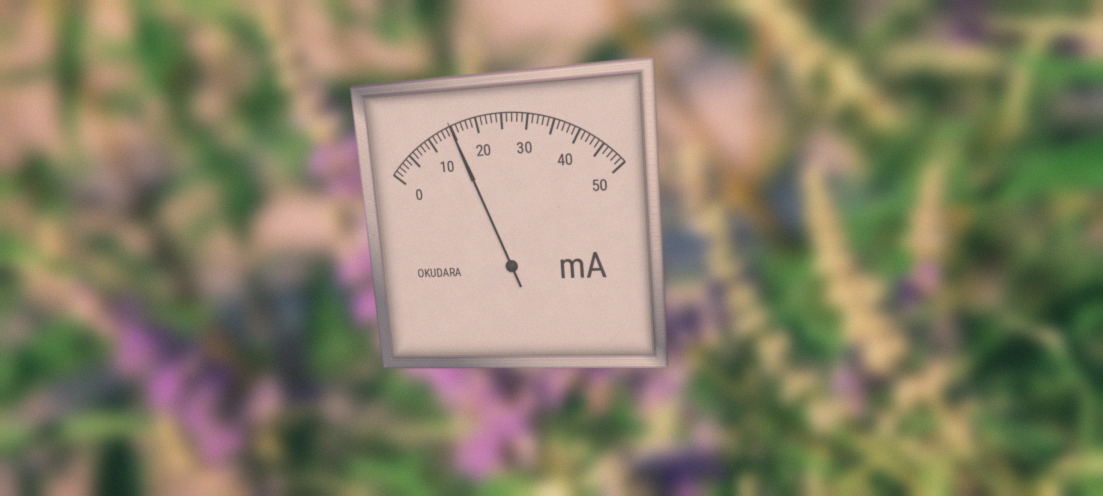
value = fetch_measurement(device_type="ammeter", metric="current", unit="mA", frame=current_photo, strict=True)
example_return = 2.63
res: 15
